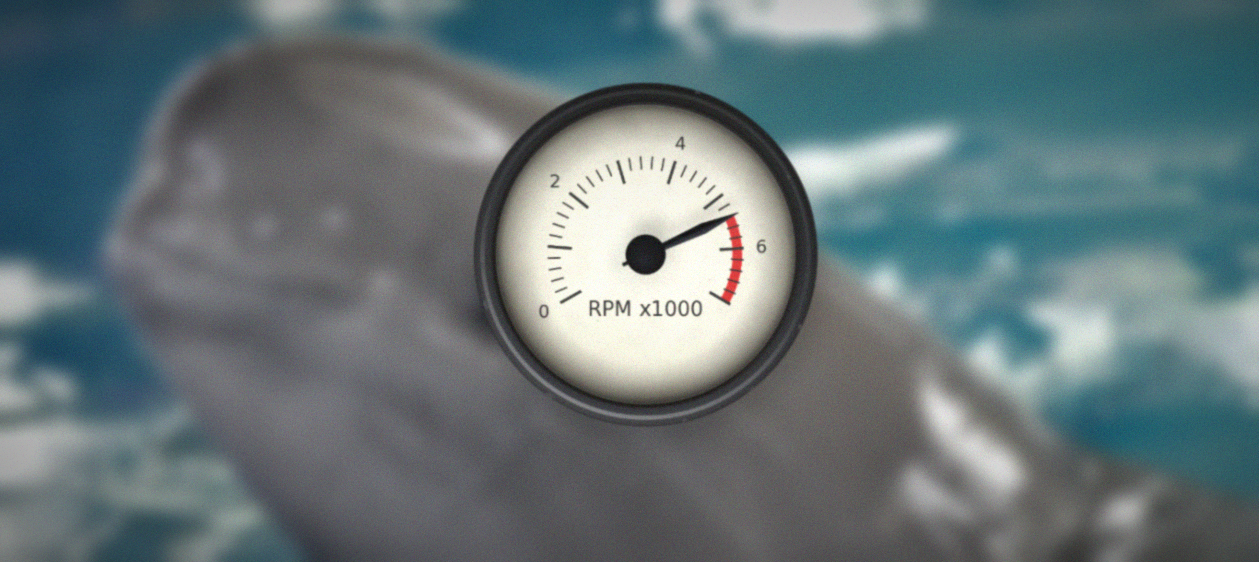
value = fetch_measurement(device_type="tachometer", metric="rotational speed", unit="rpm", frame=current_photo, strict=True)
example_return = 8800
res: 5400
